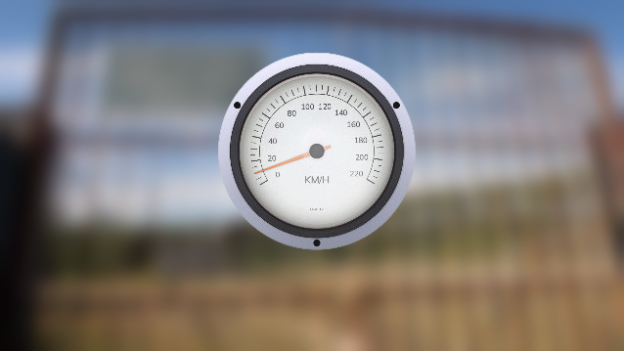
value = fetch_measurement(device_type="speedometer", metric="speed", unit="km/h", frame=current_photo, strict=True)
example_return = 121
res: 10
